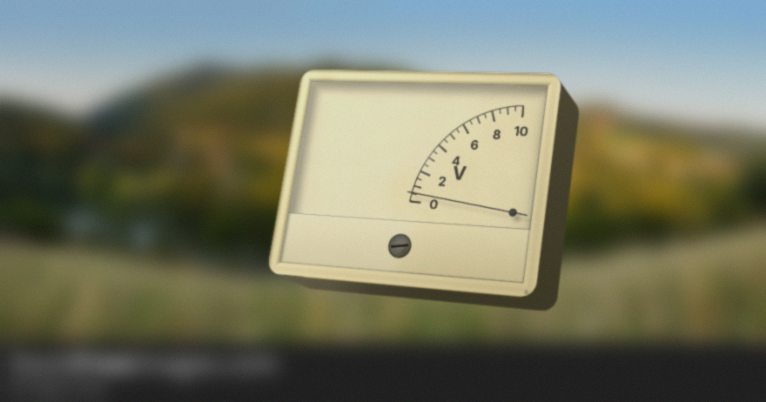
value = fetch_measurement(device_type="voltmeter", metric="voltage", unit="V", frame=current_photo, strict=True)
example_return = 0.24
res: 0.5
